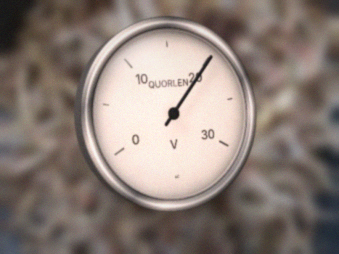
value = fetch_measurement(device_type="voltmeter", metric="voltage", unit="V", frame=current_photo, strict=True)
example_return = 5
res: 20
